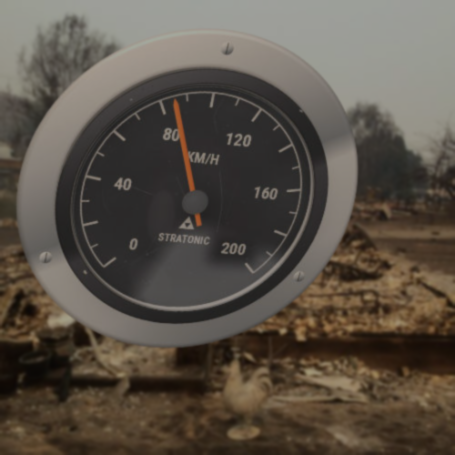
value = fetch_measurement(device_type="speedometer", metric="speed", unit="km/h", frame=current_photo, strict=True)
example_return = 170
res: 85
